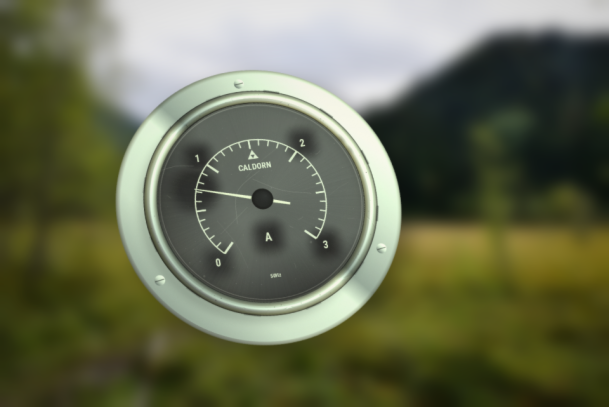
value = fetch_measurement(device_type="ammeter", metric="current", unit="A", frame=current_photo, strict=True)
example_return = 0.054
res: 0.7
